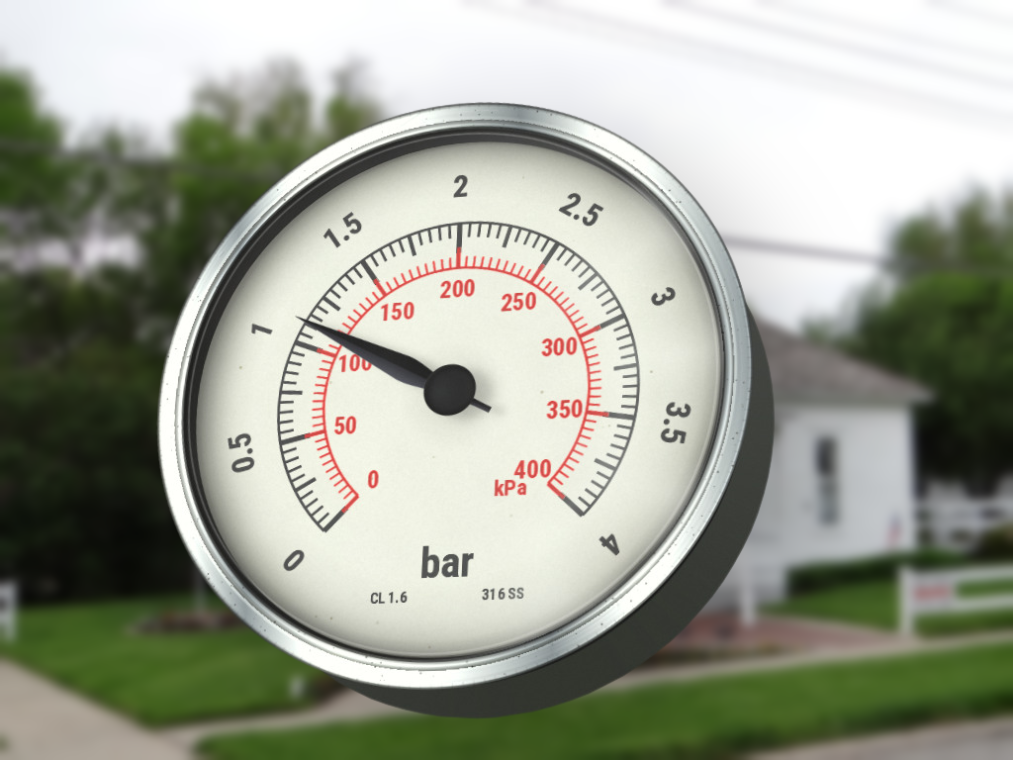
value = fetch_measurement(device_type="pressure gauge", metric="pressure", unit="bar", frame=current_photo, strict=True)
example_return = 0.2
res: 1.1
